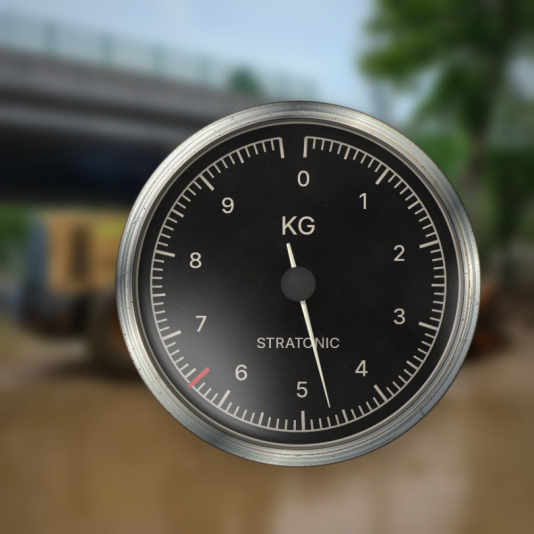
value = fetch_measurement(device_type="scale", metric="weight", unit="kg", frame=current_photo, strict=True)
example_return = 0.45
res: 4.65
